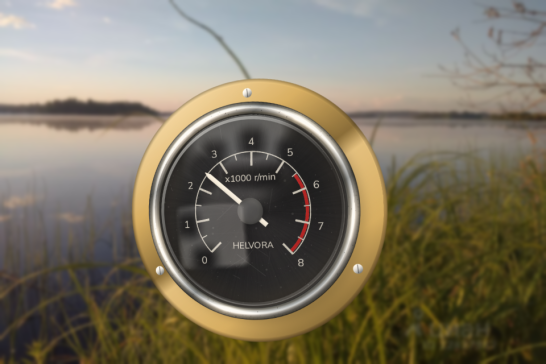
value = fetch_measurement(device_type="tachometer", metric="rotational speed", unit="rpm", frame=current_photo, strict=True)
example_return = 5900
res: 2500
